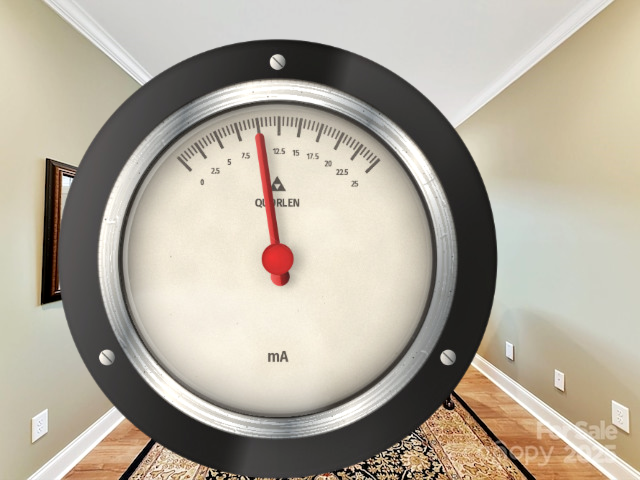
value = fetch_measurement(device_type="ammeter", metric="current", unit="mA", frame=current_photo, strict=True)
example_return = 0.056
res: 10
